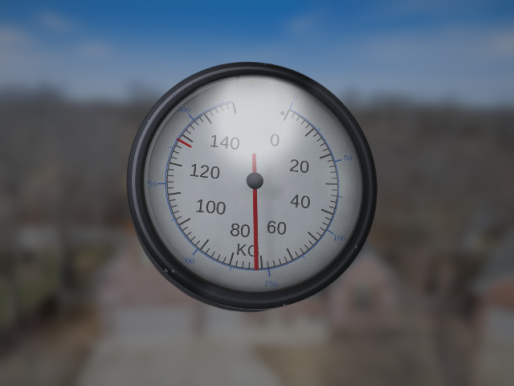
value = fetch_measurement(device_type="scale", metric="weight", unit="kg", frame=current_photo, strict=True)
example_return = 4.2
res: 72
